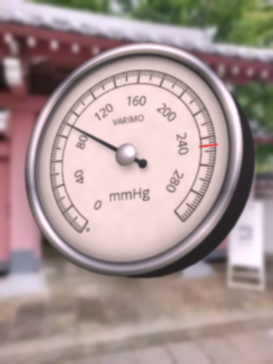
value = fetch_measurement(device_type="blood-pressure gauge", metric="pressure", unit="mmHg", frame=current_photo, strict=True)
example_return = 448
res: 90
